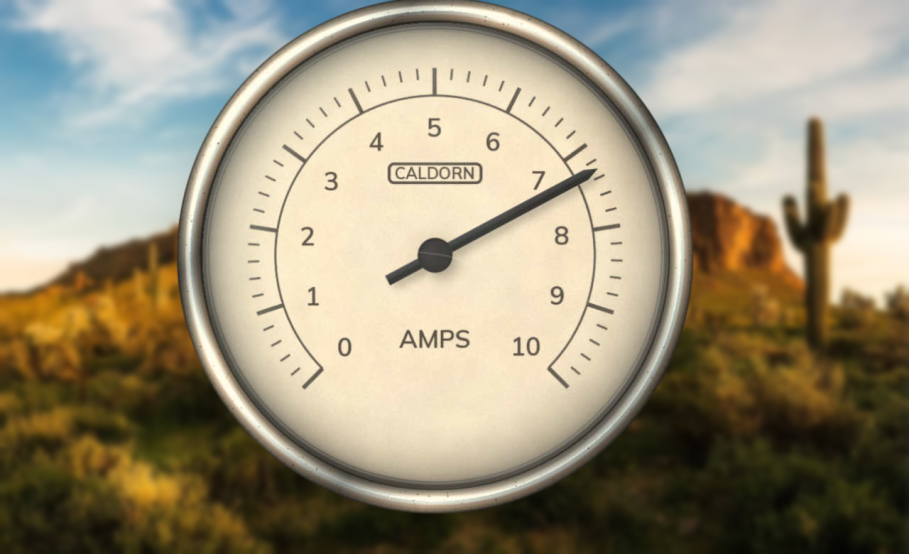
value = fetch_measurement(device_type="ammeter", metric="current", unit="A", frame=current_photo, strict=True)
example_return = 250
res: 7.3
